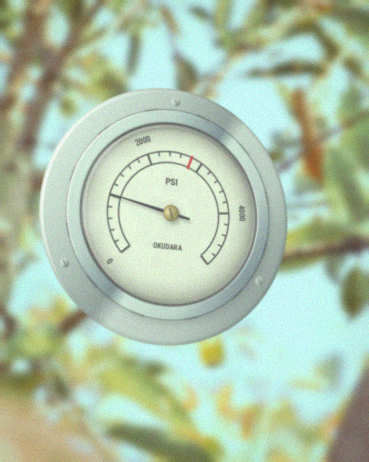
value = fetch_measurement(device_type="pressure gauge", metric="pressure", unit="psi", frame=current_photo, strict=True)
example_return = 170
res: 1000
